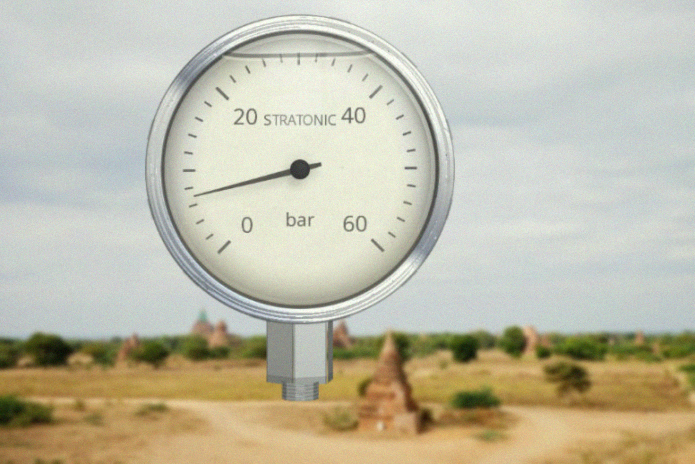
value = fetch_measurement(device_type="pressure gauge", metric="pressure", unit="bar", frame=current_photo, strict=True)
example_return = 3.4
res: 7
